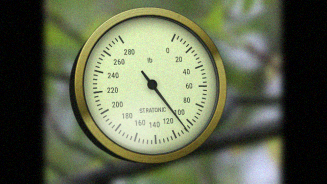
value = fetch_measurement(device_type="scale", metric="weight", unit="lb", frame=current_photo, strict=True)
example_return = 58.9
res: 108
